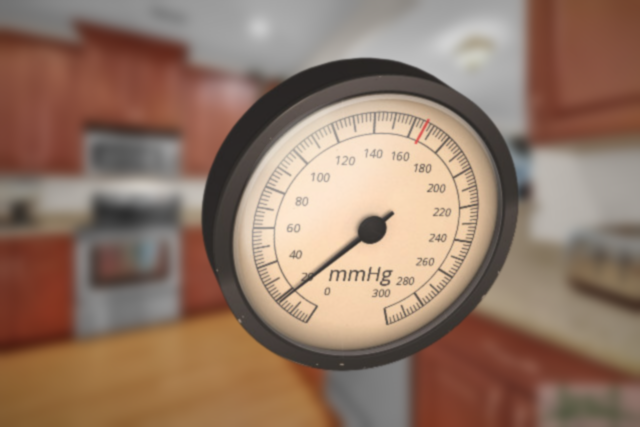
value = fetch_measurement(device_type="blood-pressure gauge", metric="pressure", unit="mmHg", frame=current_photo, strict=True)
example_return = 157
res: 20
